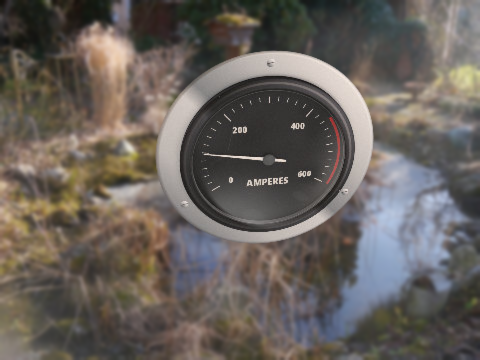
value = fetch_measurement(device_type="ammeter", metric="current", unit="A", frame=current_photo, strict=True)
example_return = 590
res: 100
